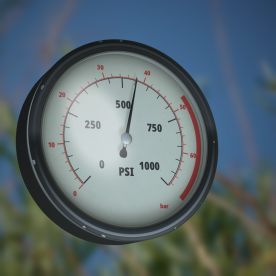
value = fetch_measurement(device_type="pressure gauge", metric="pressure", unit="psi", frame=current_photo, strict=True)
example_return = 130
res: 550
